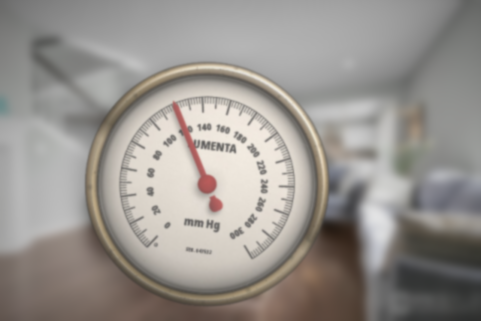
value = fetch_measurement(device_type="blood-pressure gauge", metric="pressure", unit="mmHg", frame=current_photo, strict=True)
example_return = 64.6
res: 120
